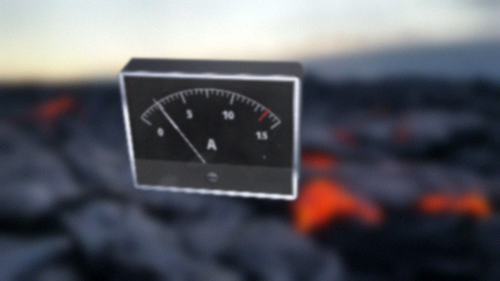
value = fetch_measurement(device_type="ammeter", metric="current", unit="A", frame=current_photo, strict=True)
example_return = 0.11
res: 2.5
